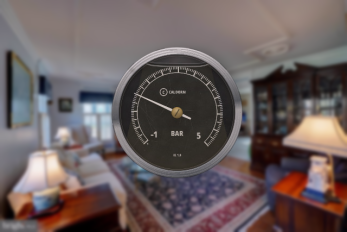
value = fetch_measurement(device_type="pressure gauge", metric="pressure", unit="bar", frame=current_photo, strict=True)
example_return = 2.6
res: 0.5
